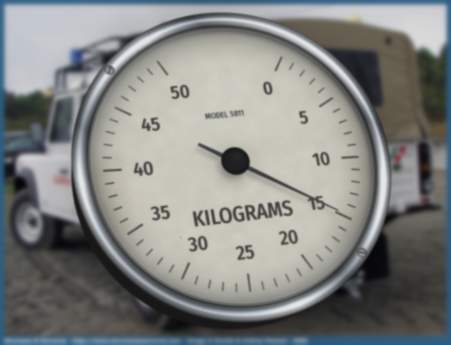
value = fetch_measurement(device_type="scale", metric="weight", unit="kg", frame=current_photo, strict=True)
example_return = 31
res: 15
